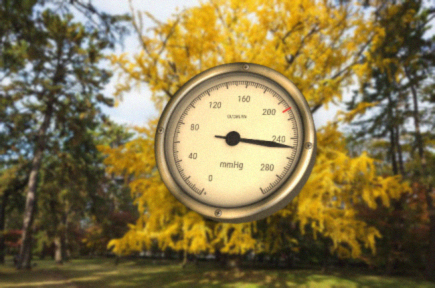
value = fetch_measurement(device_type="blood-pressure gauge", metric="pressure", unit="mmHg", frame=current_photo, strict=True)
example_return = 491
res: 250
